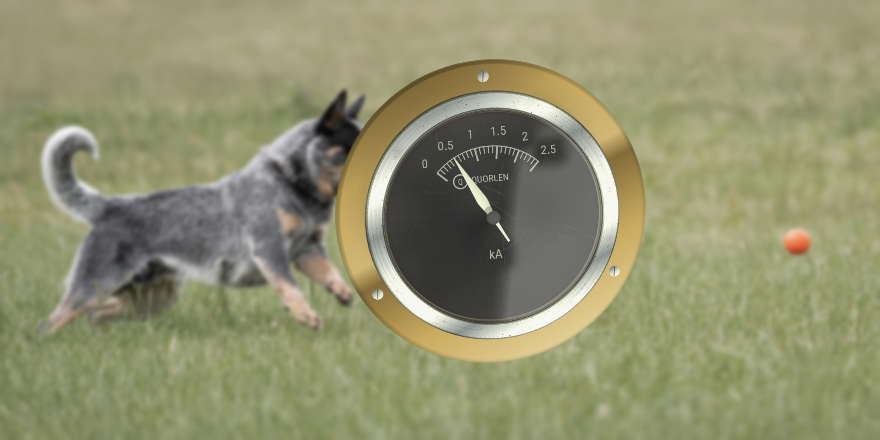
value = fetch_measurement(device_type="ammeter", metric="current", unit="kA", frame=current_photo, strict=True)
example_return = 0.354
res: 0.5
